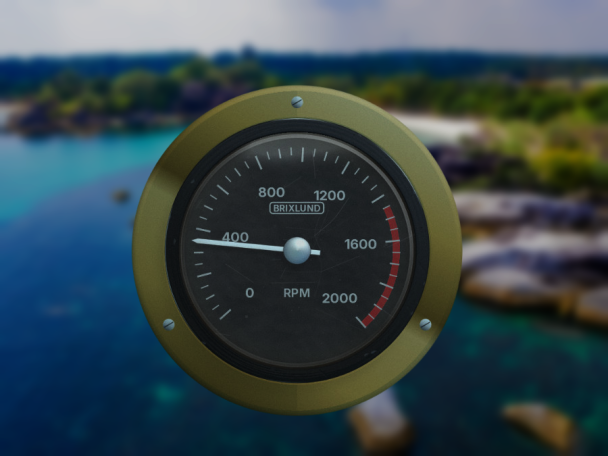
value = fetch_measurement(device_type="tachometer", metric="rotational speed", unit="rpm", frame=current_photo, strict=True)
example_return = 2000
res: 350
